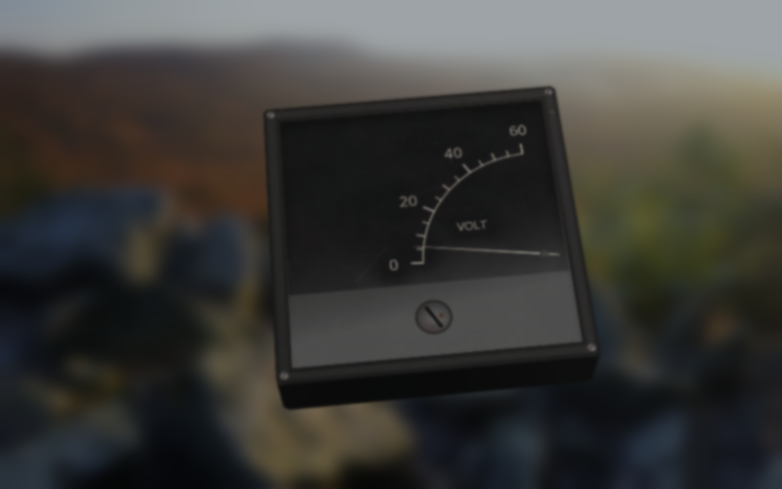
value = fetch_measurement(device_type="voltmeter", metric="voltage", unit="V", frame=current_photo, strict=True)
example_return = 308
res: 5
